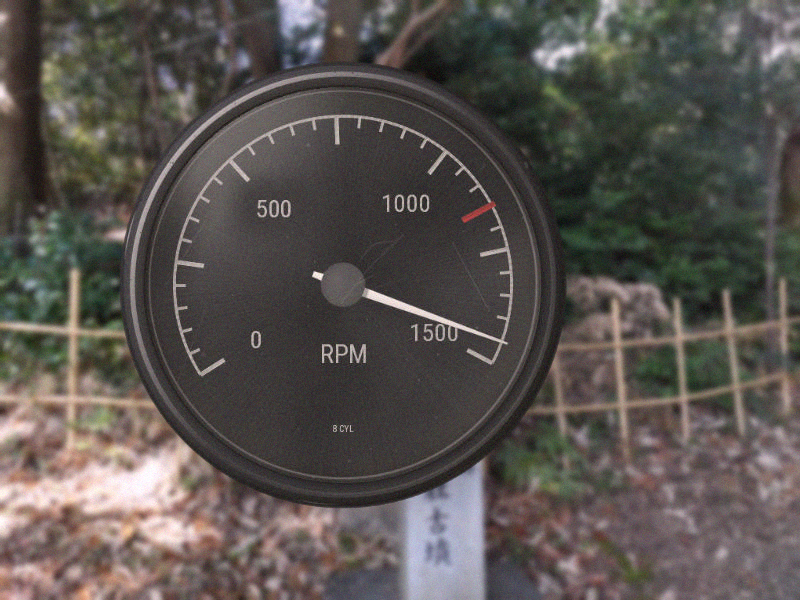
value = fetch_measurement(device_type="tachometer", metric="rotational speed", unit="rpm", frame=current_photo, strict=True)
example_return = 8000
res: 1450
